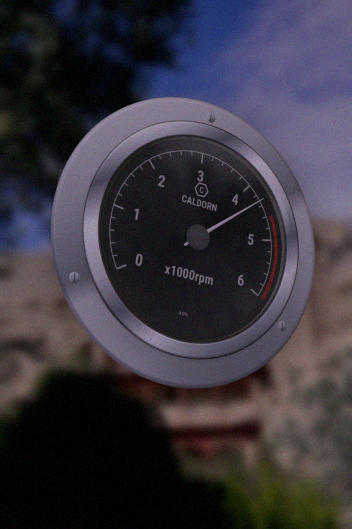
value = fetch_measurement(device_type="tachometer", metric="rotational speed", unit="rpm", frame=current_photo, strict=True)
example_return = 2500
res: 4300
